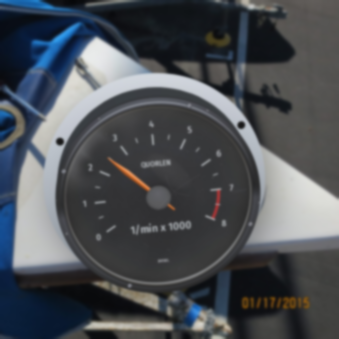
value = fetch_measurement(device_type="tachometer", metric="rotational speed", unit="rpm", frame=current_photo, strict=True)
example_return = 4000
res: 2500
